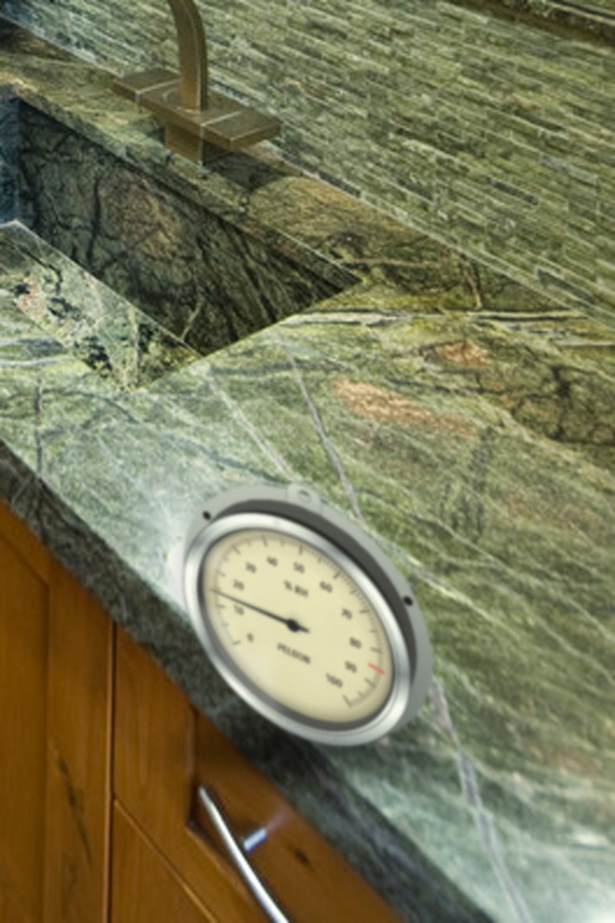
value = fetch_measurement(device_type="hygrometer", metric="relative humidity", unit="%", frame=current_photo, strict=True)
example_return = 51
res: 15
